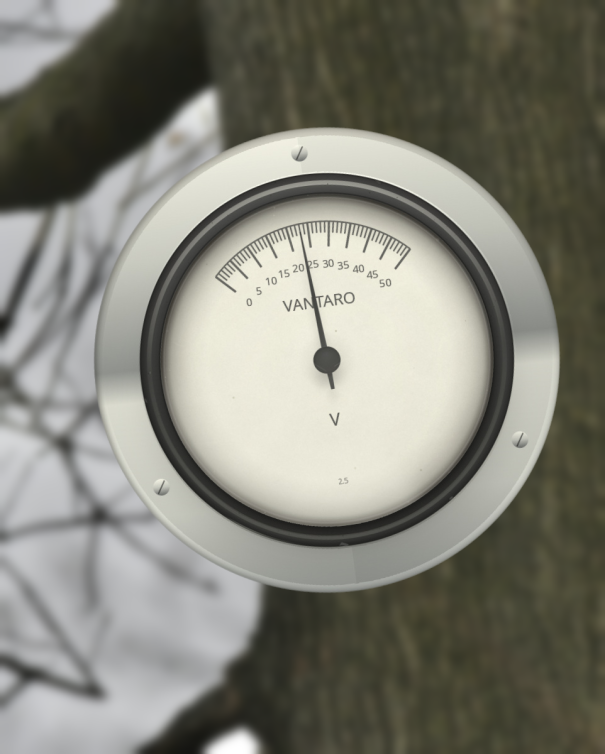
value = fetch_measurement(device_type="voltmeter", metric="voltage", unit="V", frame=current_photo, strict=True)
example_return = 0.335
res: 23
